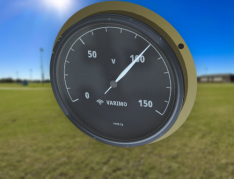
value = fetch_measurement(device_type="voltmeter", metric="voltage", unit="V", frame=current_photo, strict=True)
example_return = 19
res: 100
